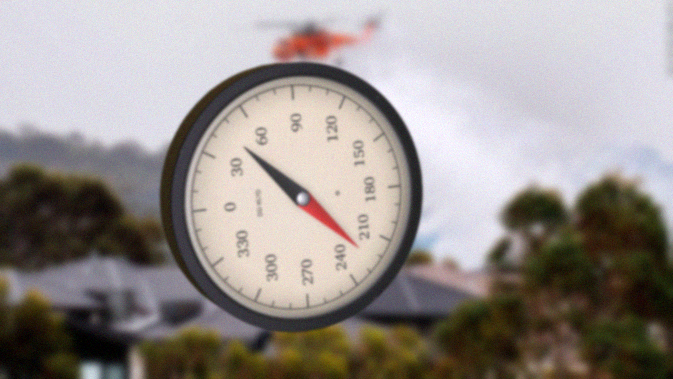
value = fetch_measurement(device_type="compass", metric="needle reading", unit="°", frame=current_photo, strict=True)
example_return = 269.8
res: 225
